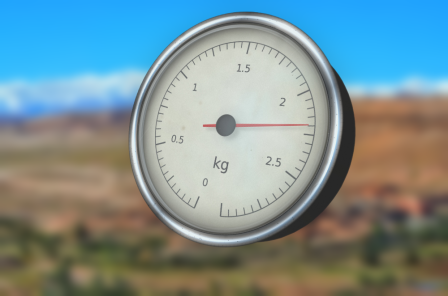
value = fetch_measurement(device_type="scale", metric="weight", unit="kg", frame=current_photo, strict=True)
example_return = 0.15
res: 2.2
